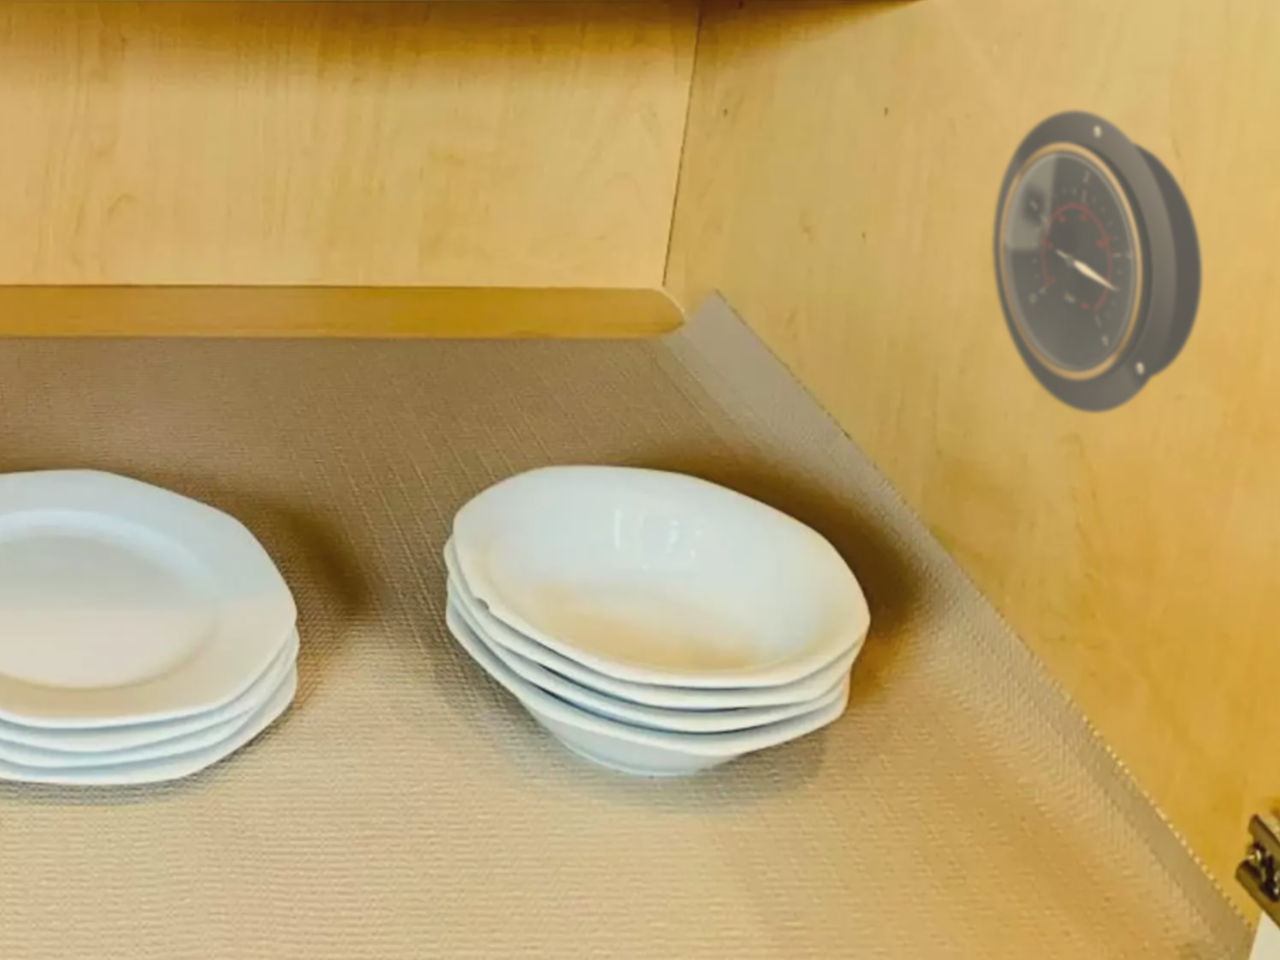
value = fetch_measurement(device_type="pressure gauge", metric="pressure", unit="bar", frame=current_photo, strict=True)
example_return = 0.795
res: 3.4
